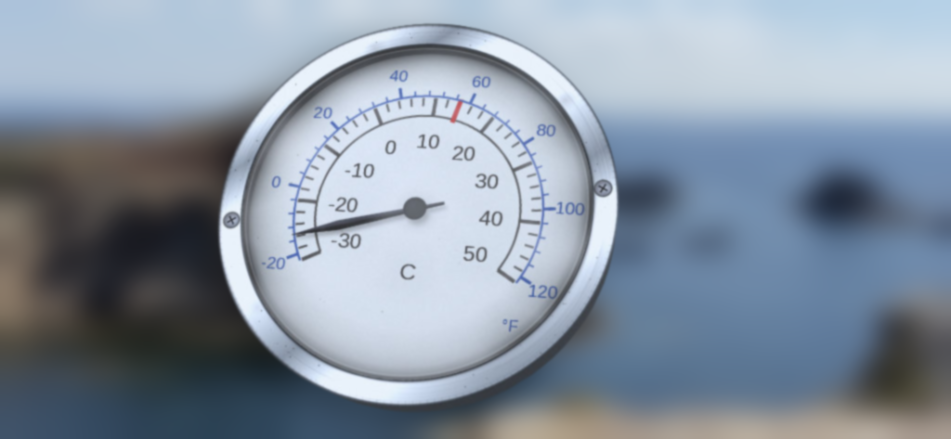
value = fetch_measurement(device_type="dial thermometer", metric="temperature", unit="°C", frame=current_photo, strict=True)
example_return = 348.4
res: -26
